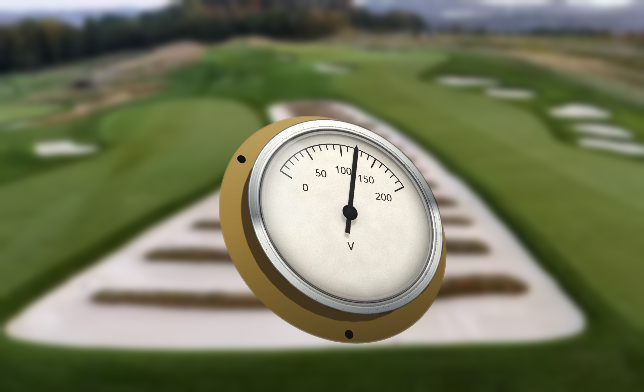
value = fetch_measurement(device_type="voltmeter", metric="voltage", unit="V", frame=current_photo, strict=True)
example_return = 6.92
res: 120
